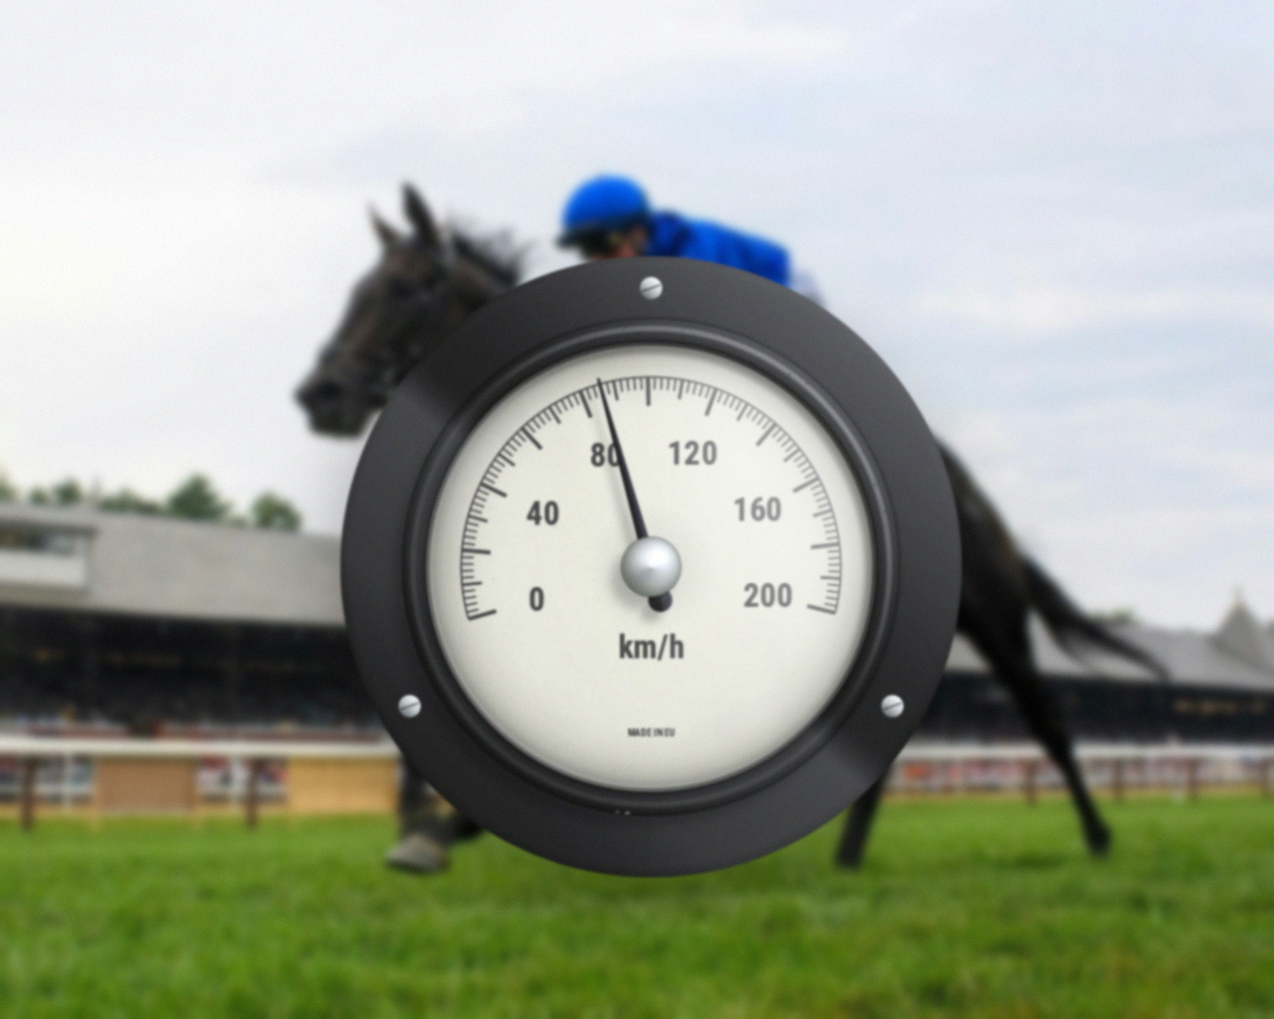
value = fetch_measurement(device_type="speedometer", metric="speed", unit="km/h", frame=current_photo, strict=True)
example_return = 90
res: 86
